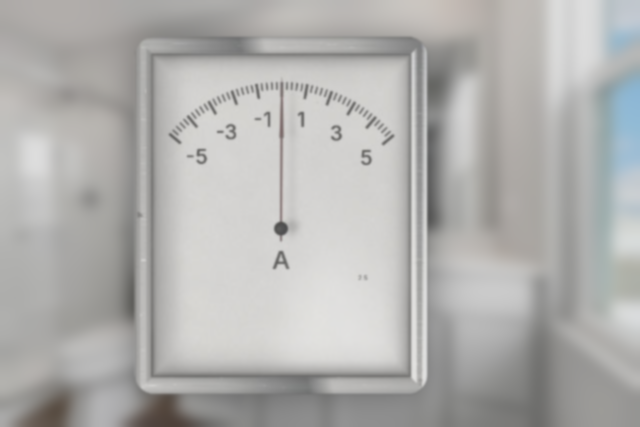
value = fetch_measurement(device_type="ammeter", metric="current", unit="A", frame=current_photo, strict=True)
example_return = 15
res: 0
